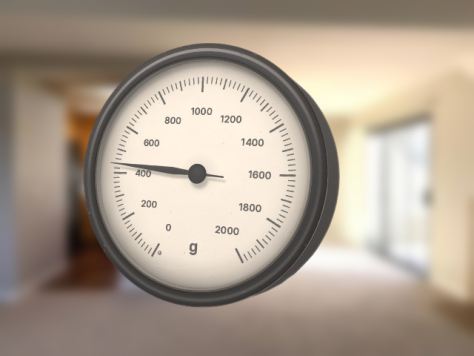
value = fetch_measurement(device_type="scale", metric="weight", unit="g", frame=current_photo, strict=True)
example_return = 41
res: 440
